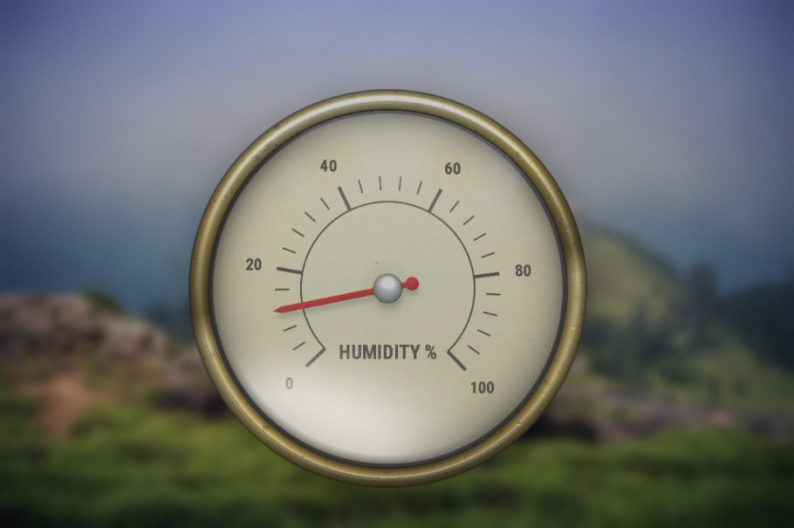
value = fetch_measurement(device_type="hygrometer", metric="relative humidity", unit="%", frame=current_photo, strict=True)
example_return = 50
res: 12
